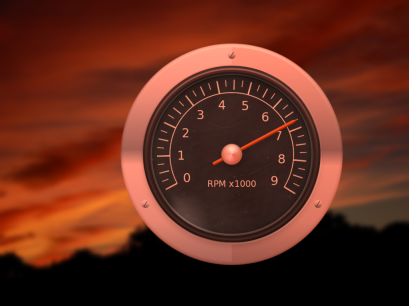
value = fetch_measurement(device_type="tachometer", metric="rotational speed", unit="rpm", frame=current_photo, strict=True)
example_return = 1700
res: 6750
